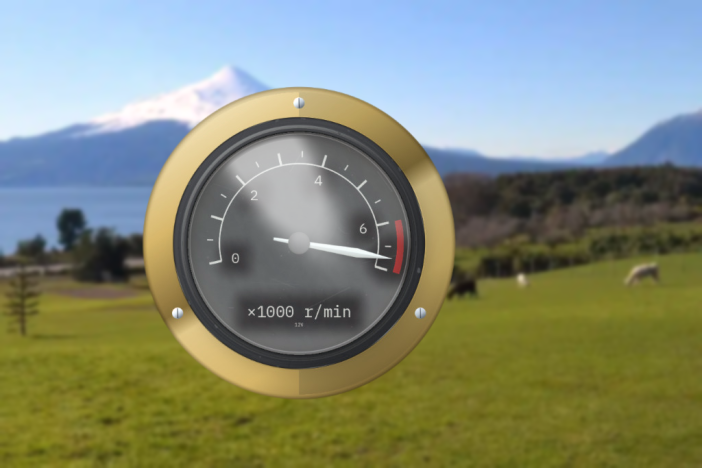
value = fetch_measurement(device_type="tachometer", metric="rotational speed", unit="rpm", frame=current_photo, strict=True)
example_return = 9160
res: 6750
